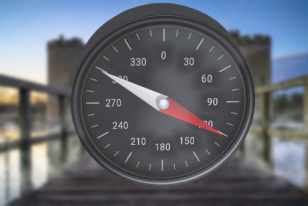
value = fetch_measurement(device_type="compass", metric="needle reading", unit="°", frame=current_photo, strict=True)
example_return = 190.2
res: 120
